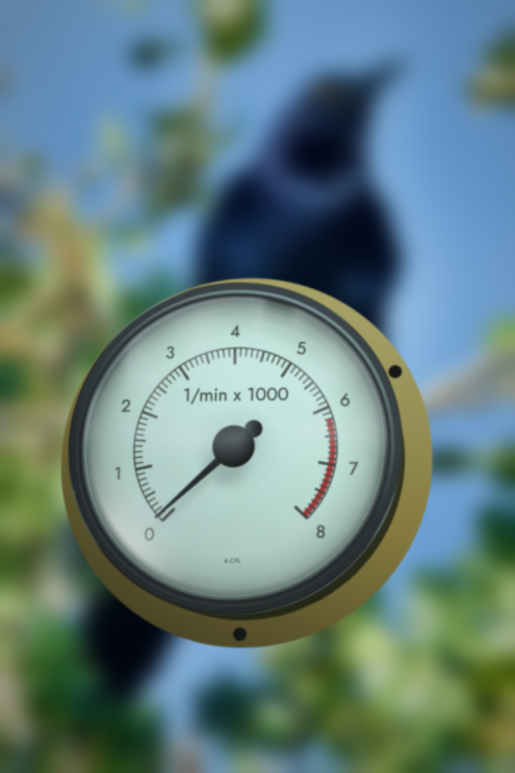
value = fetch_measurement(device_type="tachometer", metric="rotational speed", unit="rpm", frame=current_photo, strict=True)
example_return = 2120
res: 100
